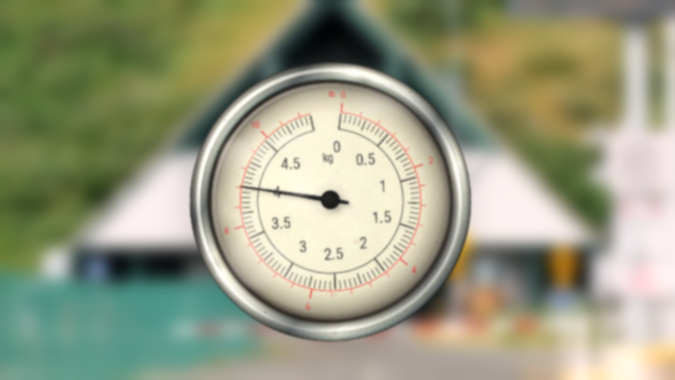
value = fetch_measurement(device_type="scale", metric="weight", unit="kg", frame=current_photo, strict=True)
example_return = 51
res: 4
